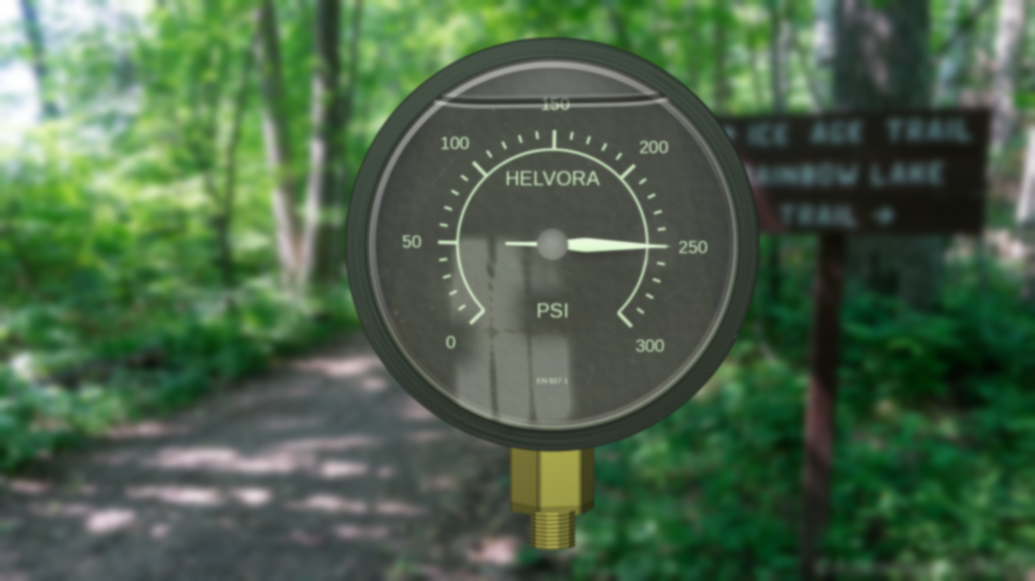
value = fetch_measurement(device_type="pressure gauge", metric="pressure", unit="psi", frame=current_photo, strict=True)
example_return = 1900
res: 250
